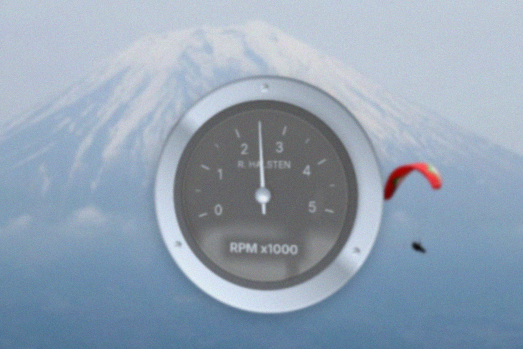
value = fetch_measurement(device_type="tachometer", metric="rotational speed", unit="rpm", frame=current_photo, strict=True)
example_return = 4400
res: 2500
